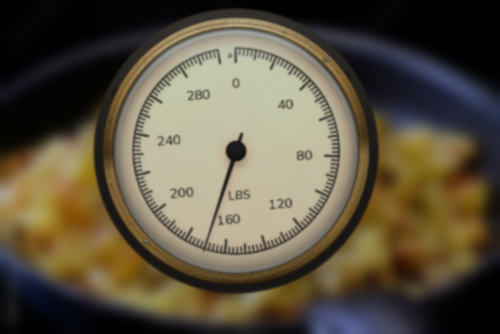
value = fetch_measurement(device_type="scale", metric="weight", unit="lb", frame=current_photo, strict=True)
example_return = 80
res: 170
